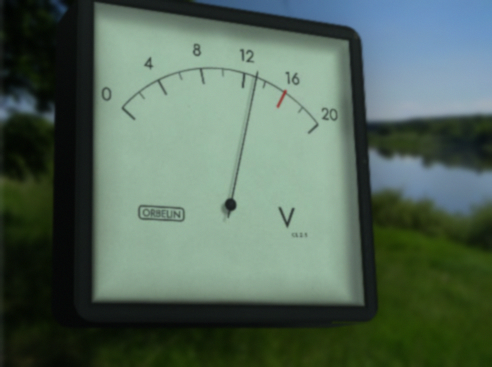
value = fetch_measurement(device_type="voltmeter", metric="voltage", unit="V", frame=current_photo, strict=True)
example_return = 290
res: 13
